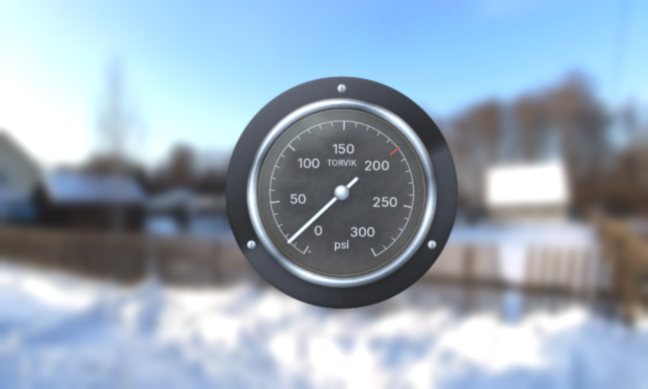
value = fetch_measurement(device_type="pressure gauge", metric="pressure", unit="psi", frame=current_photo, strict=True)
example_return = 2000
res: 15
